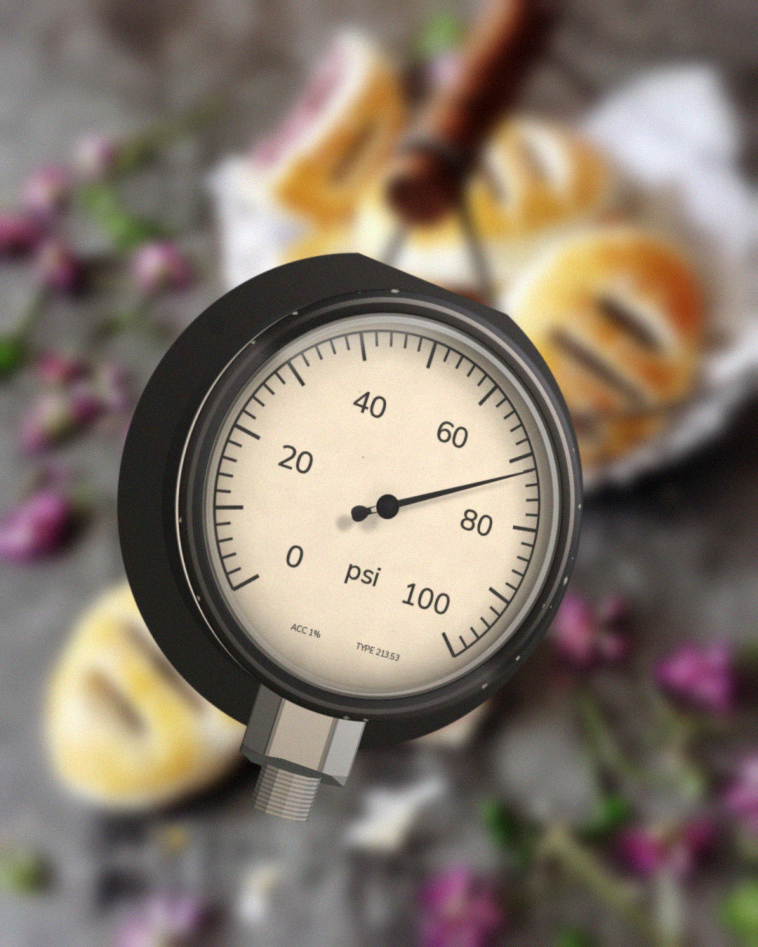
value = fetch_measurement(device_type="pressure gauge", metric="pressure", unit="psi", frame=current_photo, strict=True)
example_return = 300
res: 72
